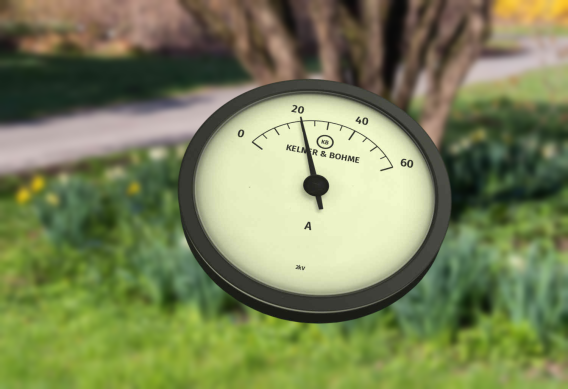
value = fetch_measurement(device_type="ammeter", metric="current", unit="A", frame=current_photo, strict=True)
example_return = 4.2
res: 20
